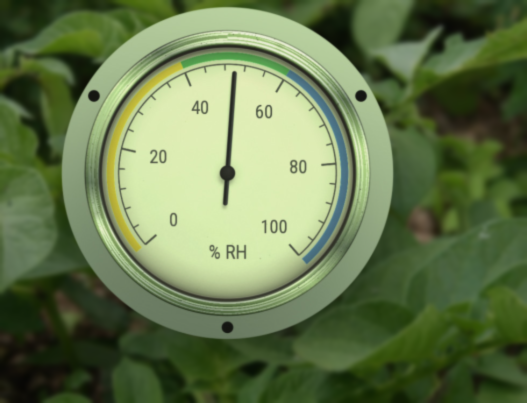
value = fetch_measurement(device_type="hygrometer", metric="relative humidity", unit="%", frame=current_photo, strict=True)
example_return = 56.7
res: 50
